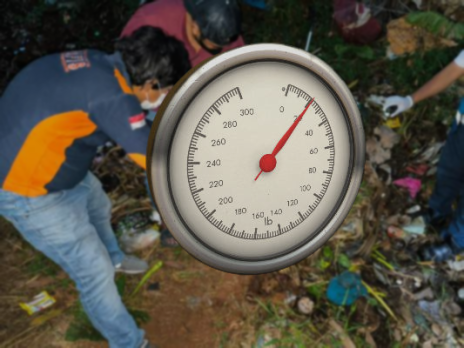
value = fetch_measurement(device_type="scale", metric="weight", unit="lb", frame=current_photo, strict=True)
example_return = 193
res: 20
